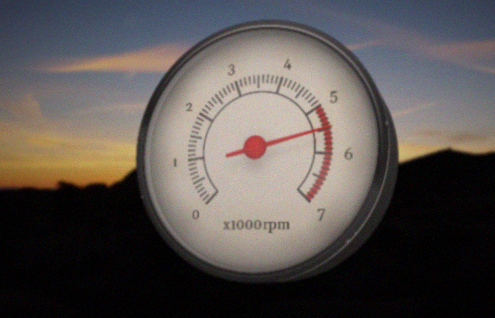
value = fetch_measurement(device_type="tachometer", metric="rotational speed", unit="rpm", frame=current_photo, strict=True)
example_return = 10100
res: 5500
